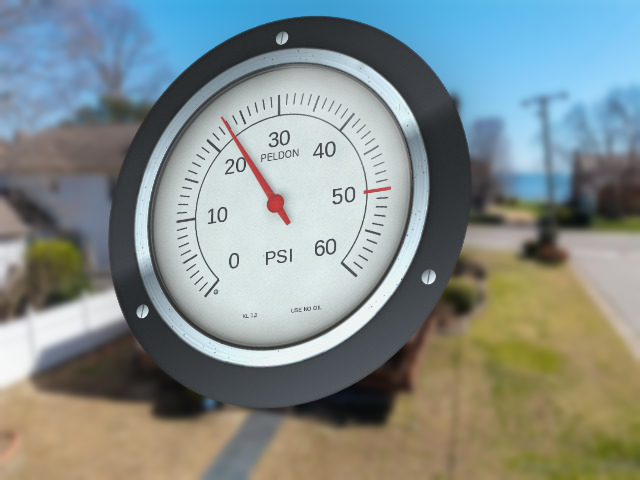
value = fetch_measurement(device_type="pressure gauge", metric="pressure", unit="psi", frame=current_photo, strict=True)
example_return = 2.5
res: 23
